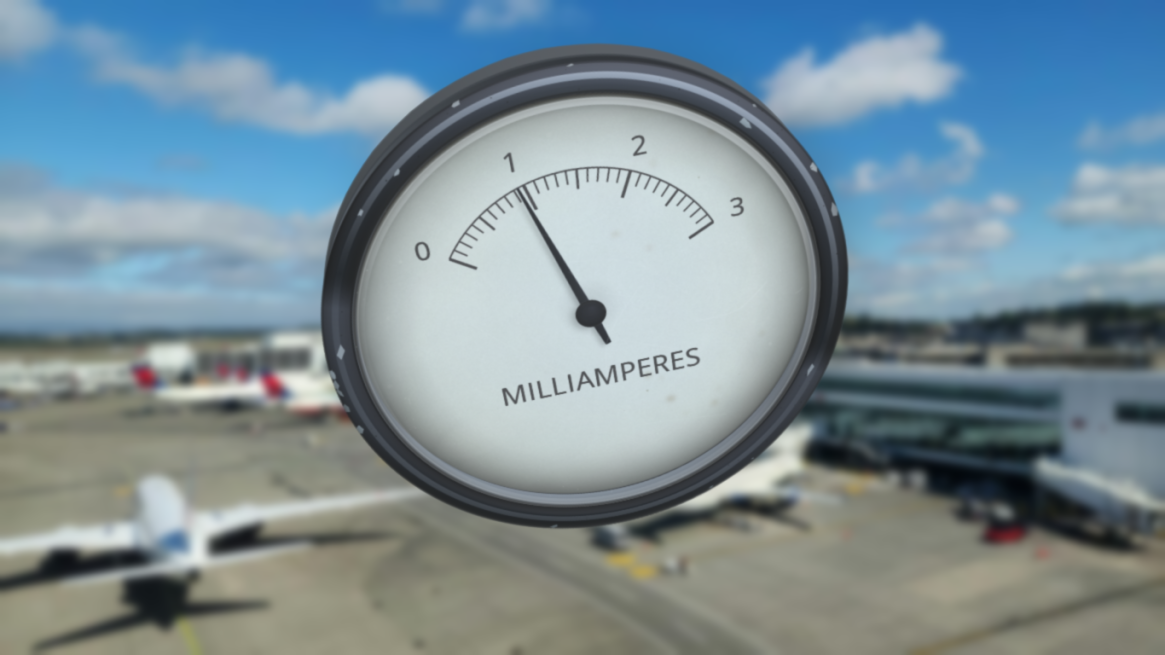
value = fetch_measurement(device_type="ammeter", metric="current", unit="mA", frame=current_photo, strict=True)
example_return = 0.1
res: 0.95
